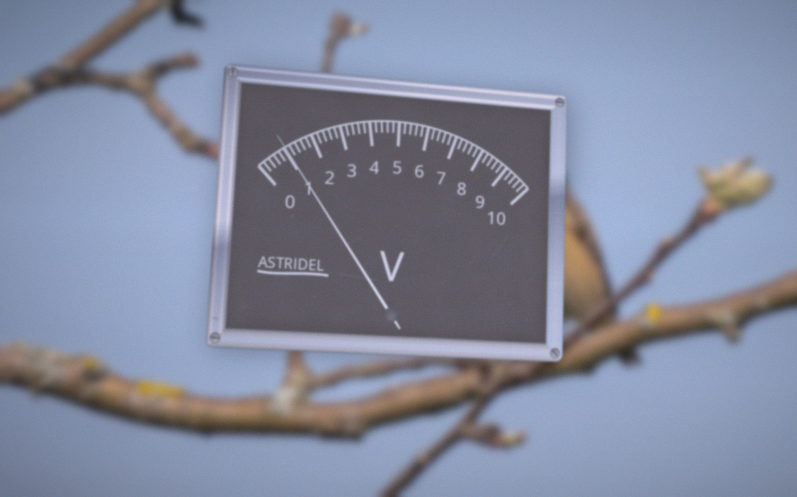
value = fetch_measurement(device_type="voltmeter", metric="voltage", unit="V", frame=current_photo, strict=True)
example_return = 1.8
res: 1
